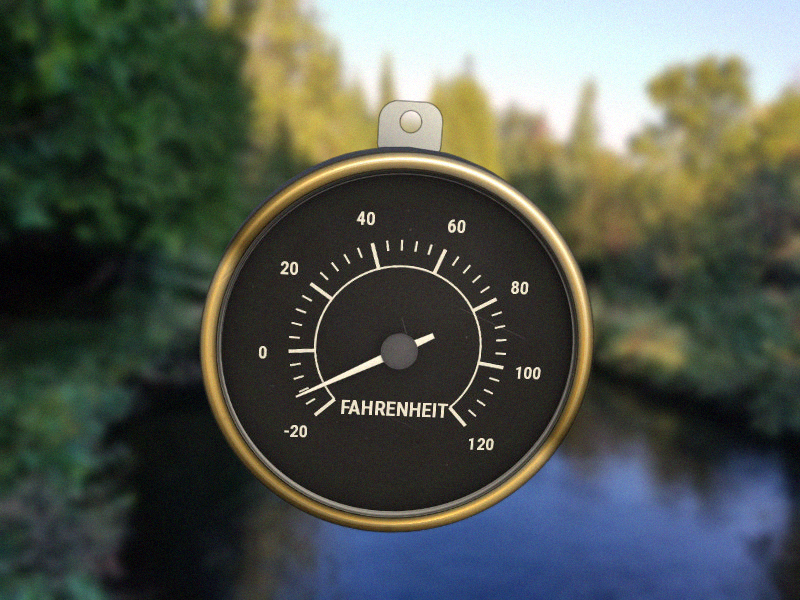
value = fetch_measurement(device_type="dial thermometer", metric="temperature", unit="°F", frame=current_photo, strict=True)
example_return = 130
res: -12
